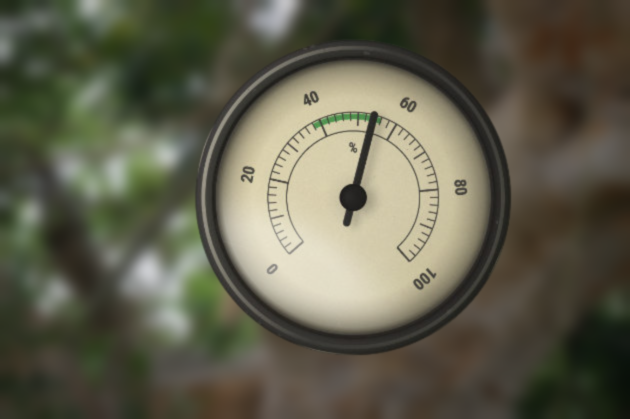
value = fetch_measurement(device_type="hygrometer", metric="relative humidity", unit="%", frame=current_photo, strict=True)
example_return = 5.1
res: 54
